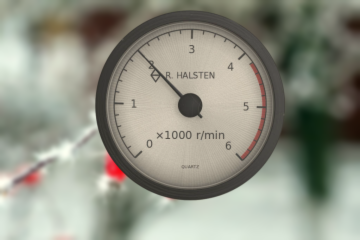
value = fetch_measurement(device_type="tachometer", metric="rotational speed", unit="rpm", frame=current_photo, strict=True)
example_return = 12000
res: 2000
